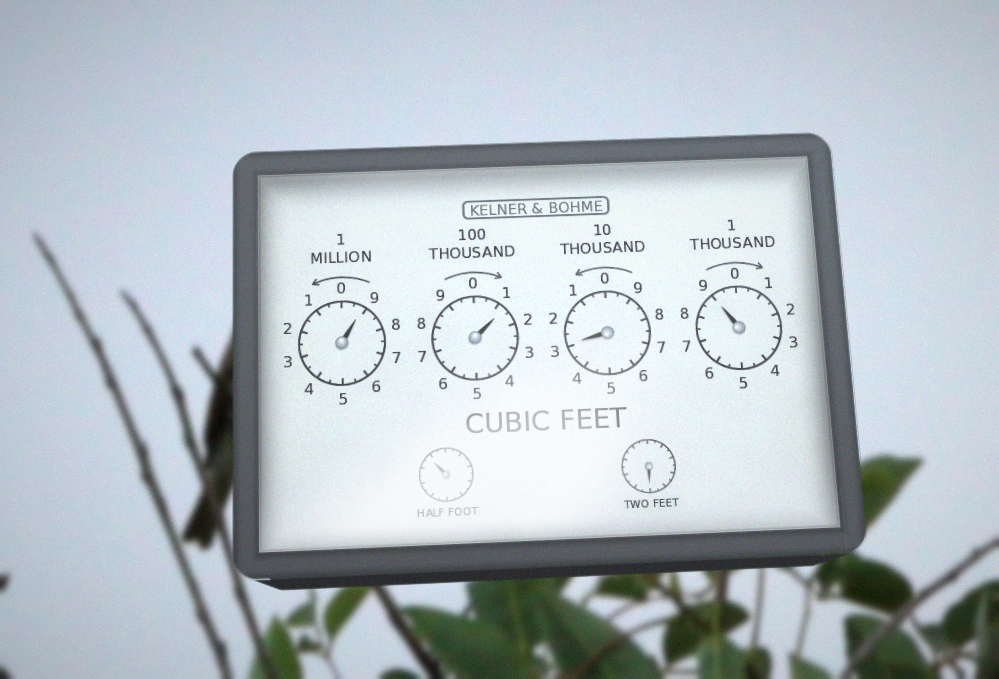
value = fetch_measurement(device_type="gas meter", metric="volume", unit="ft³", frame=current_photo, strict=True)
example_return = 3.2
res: 912900
